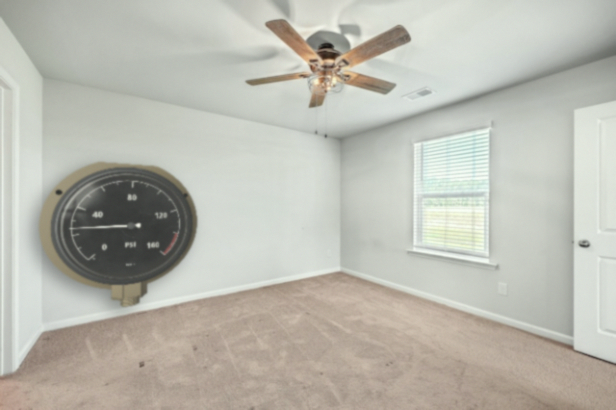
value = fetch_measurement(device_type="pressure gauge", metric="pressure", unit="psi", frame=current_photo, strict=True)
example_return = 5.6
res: 25
